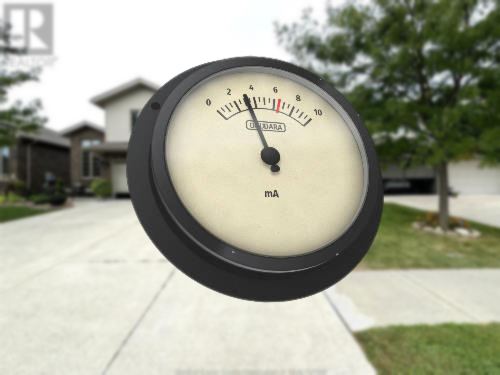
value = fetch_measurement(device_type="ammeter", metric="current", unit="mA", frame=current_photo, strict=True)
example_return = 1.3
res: 3
